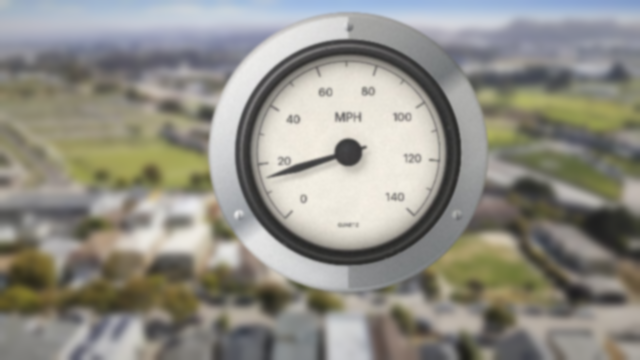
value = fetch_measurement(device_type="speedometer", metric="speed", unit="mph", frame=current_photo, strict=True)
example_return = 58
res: 15
